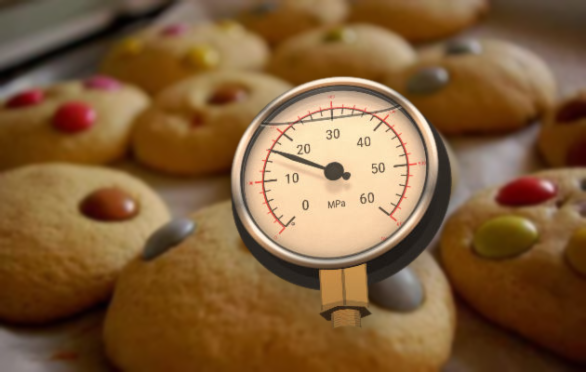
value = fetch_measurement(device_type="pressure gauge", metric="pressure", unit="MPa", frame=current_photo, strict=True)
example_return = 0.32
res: 16
